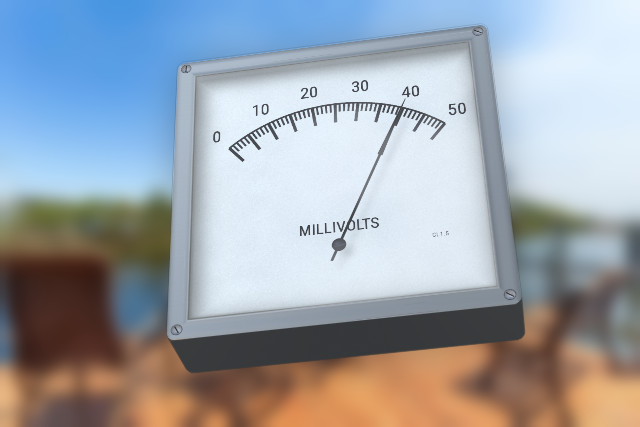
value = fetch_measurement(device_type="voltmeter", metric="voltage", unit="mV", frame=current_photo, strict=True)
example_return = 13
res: 40
